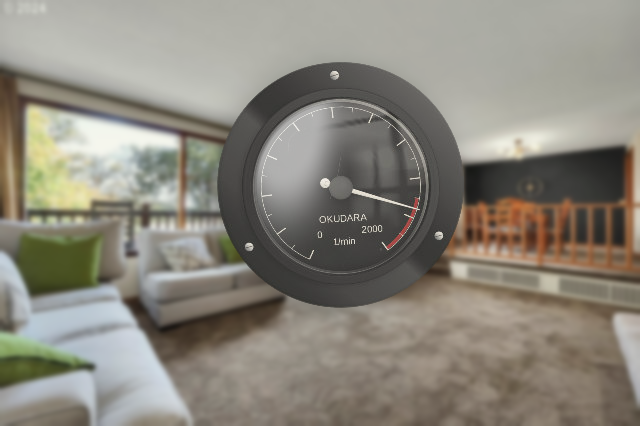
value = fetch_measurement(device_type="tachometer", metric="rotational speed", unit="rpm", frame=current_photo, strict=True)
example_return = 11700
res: 1750
